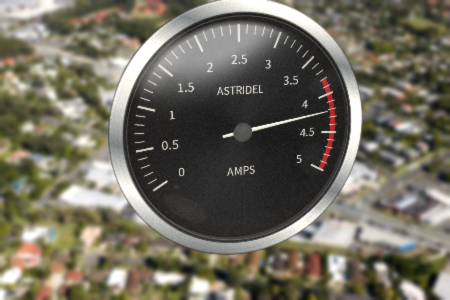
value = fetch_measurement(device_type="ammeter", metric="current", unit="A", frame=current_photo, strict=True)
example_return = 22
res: 4.2
